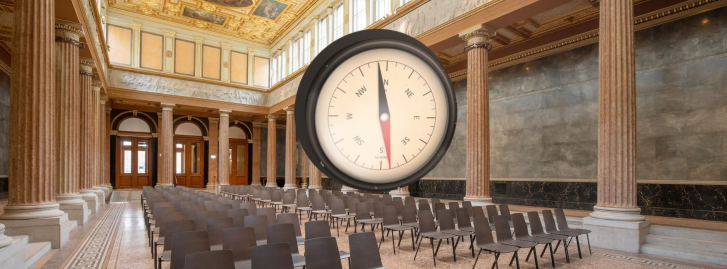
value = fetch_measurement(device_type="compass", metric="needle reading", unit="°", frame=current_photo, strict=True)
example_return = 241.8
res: 170
